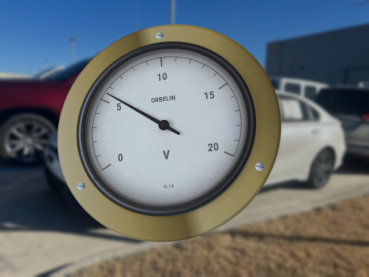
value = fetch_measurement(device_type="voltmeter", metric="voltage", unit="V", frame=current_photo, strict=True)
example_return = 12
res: 5.5
